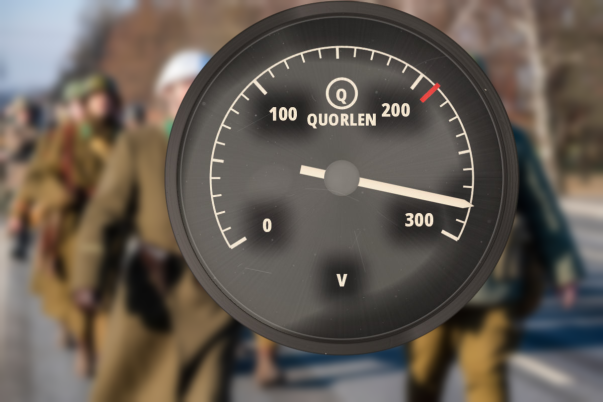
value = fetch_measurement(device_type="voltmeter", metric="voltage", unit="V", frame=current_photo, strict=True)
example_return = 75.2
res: 280
